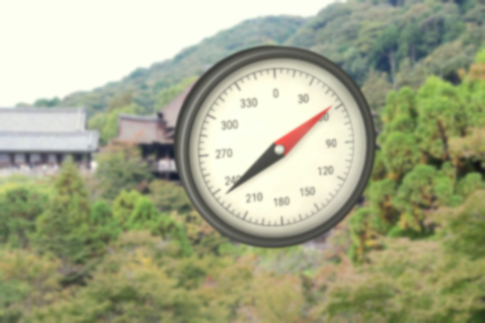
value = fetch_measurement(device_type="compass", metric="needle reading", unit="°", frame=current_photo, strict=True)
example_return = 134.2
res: 55
